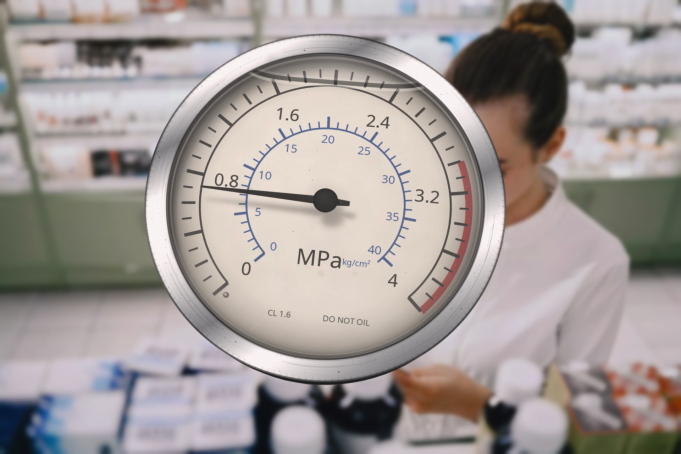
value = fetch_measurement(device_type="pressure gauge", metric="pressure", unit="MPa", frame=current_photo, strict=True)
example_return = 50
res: 0.7
